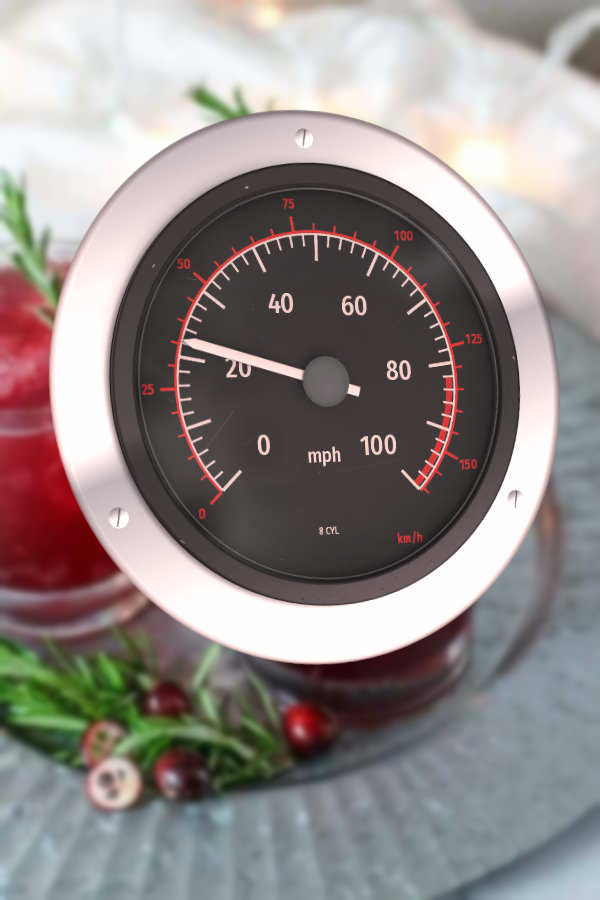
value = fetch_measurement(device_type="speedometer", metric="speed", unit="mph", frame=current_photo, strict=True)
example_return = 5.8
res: 22
